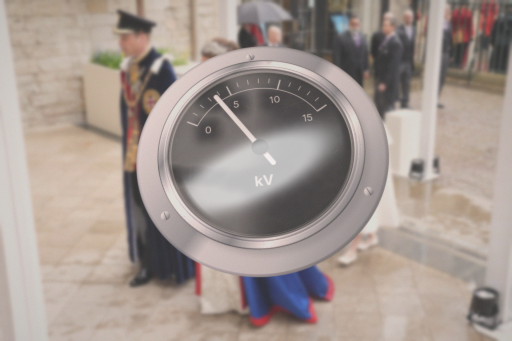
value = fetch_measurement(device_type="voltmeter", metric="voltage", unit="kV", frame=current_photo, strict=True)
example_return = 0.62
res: 3.5
